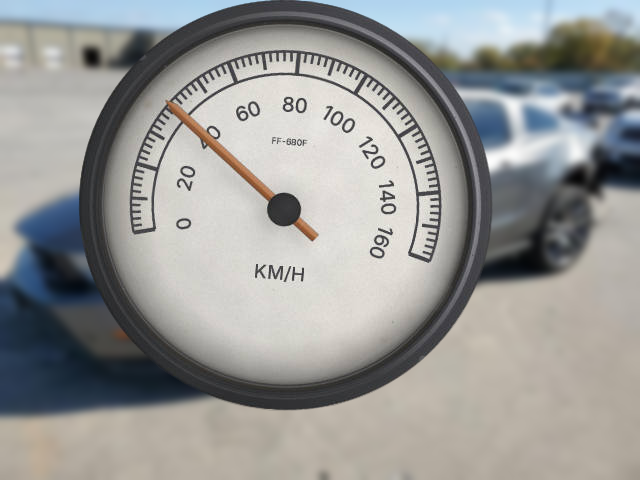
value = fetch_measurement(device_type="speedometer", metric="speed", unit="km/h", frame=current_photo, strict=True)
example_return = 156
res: 40
